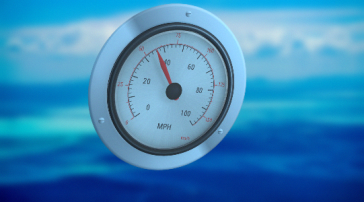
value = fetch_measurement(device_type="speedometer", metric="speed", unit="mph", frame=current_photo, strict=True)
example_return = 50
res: 36
